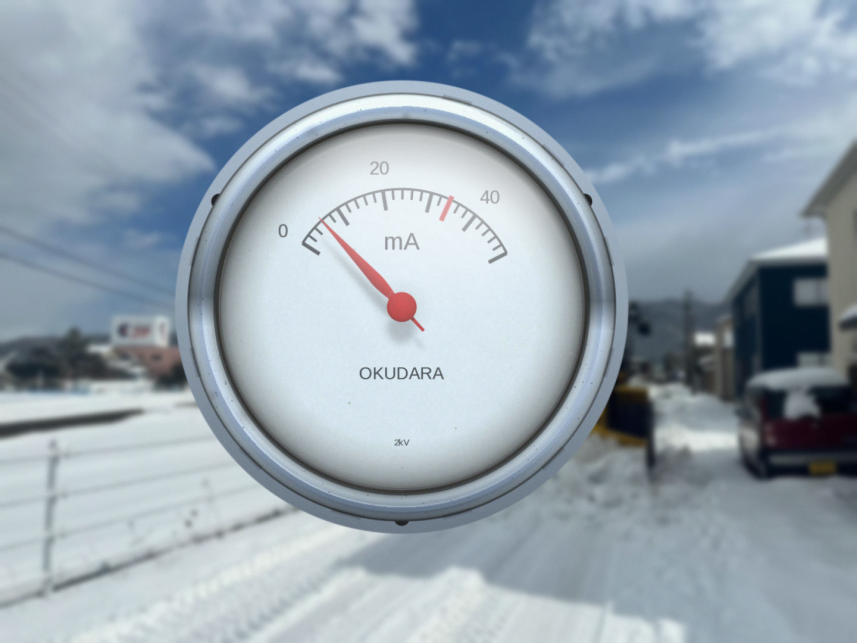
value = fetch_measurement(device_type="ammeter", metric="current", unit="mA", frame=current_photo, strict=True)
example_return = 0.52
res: 6
